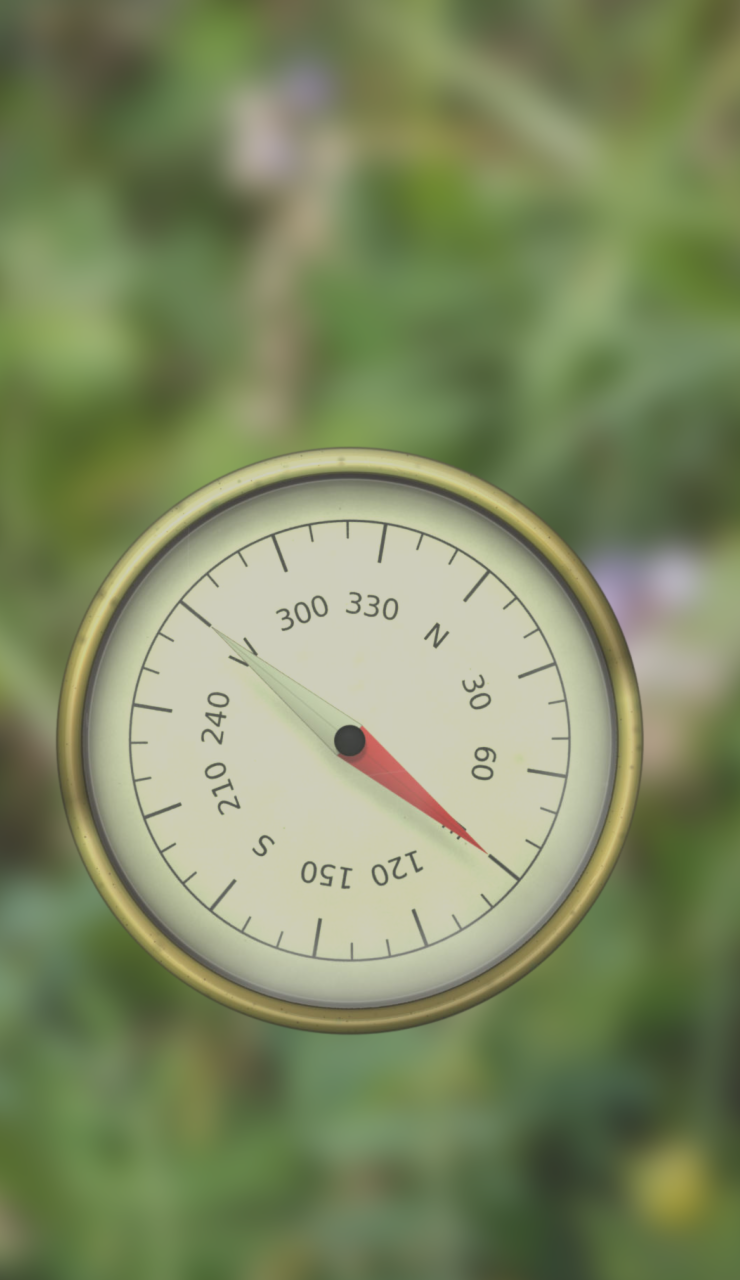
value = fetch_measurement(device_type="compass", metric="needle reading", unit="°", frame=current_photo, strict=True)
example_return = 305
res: 90
